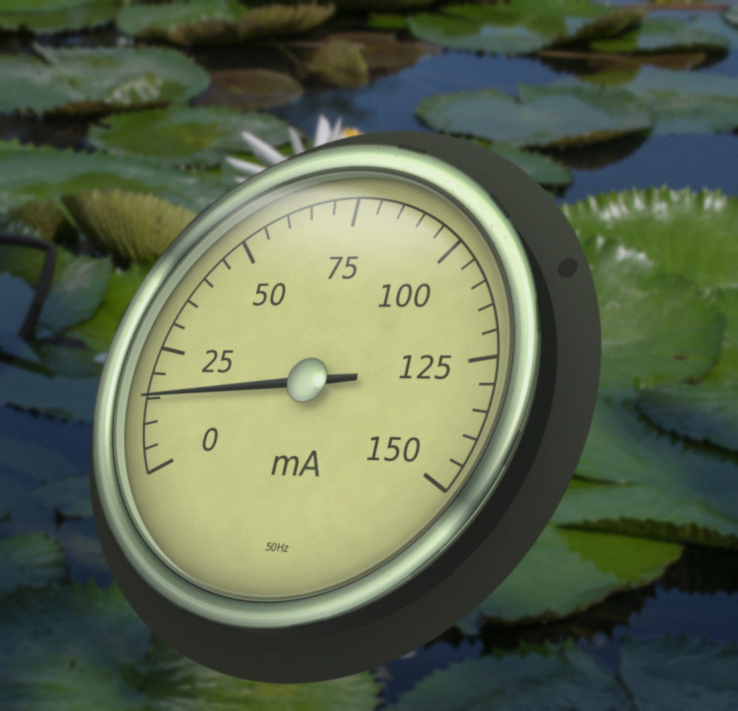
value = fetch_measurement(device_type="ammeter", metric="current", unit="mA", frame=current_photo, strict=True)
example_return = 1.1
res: 15
